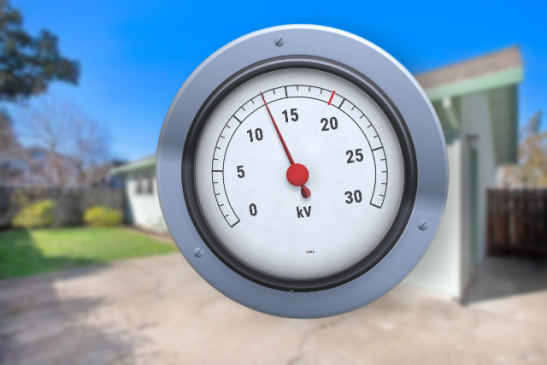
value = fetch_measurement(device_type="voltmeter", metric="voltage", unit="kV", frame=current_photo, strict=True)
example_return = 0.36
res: 13
